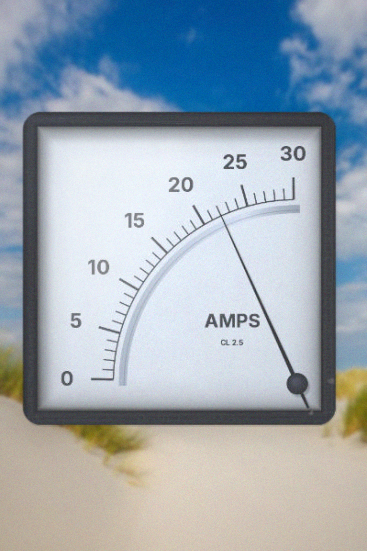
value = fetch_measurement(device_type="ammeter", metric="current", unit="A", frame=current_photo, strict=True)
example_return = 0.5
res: 22
